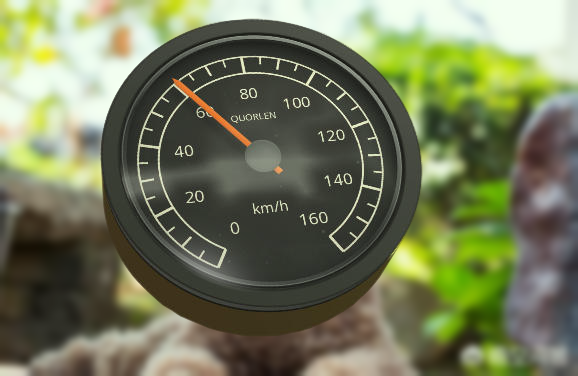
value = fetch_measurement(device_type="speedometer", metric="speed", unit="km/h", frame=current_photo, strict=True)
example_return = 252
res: 60
